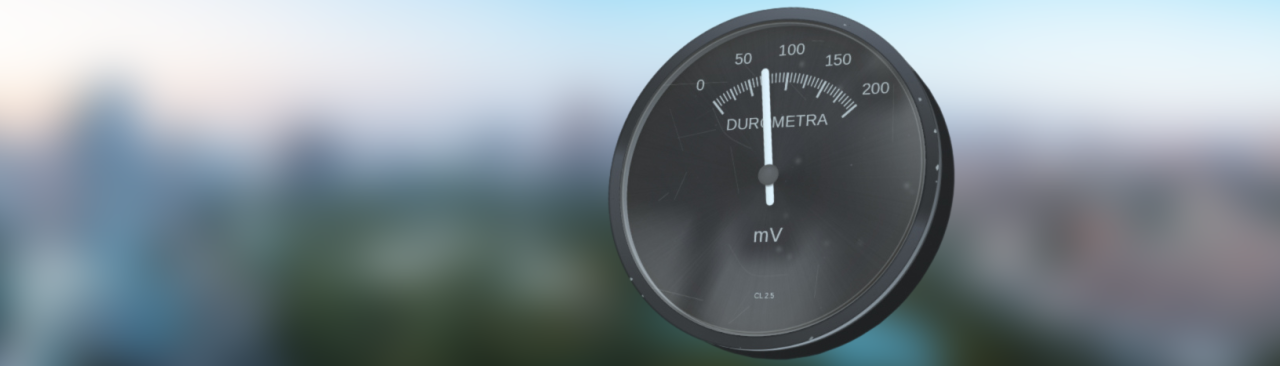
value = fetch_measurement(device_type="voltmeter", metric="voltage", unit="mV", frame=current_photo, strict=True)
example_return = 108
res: 75
